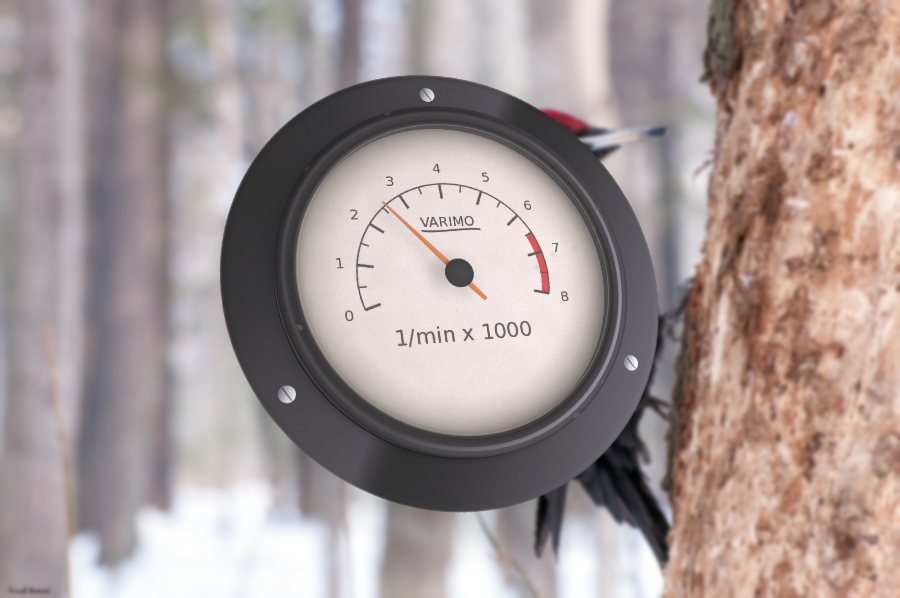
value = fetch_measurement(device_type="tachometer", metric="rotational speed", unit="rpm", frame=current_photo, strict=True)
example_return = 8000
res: 2500
